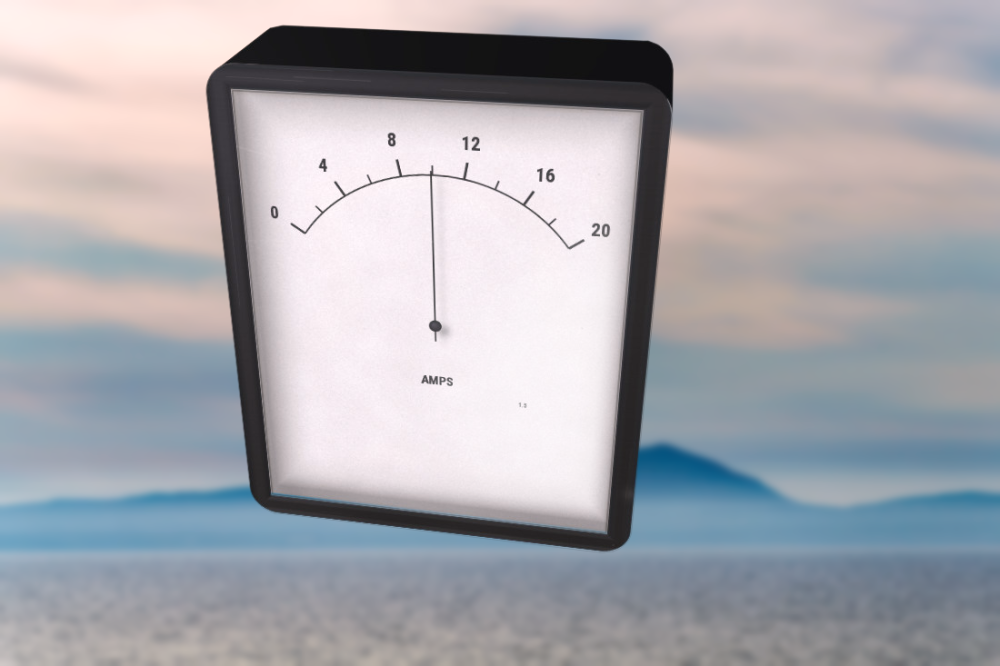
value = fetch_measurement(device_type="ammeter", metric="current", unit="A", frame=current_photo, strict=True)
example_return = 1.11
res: 10
